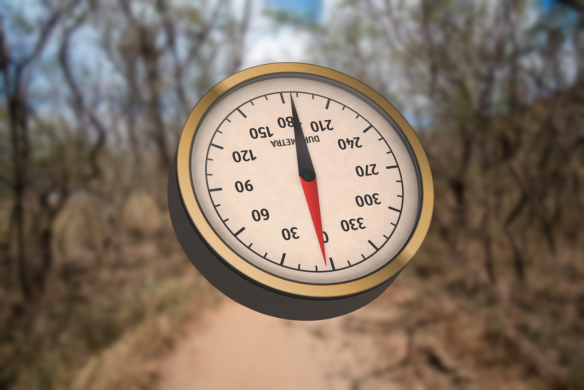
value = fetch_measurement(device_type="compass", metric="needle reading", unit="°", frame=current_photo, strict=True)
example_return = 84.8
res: 5
